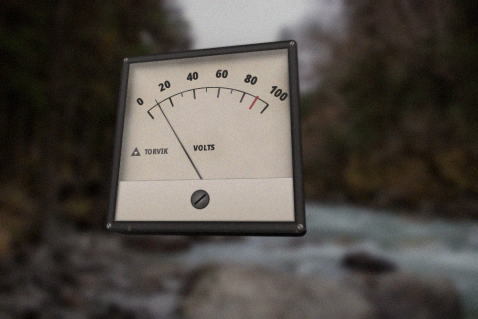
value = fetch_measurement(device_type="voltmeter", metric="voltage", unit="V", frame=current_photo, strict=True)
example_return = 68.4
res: 10
